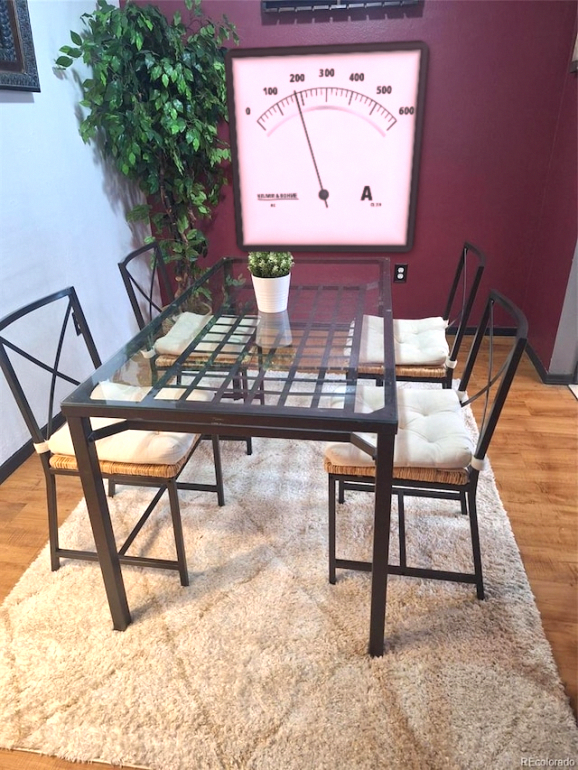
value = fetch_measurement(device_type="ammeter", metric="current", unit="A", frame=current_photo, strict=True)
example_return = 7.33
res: 180
